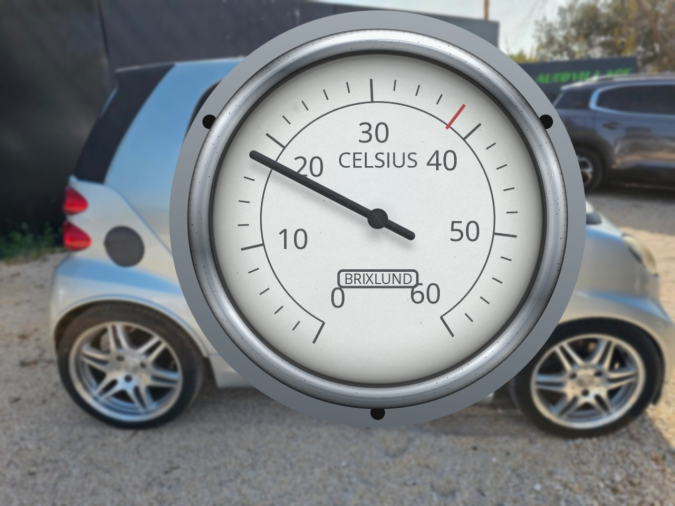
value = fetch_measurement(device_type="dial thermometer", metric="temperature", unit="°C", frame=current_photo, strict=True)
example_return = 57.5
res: 18
